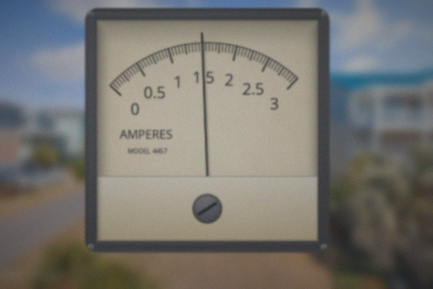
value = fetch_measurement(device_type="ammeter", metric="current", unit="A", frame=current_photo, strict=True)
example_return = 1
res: 1.5
